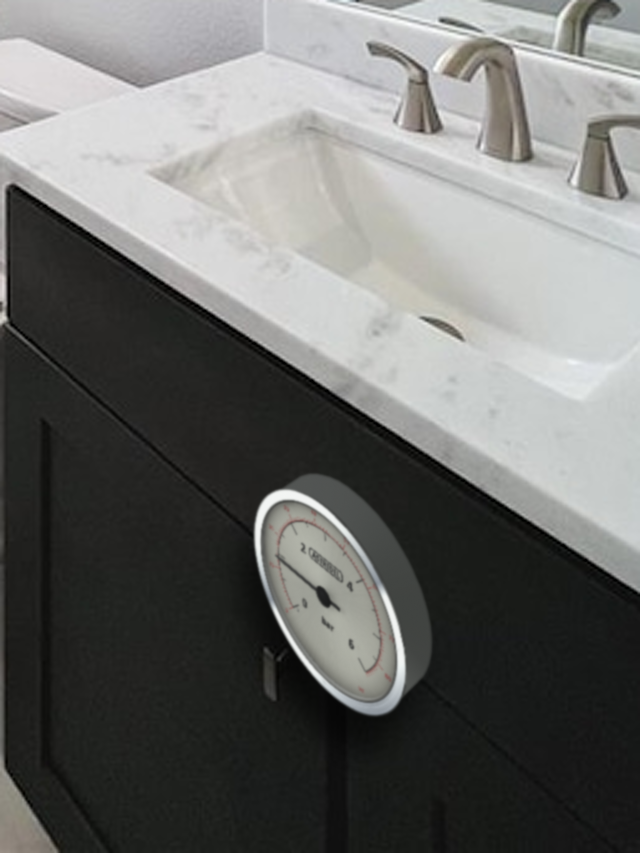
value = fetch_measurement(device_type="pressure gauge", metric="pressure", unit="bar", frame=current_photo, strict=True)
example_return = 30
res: 1
